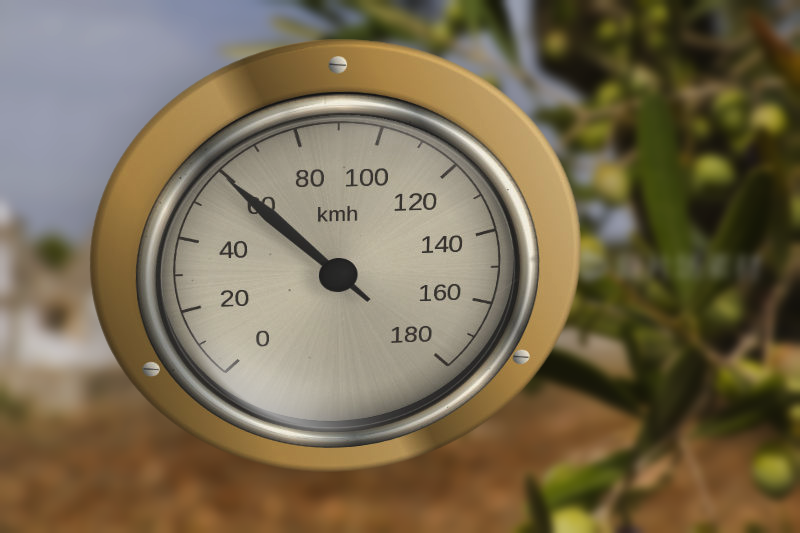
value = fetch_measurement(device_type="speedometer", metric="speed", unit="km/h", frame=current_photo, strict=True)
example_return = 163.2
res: 60
